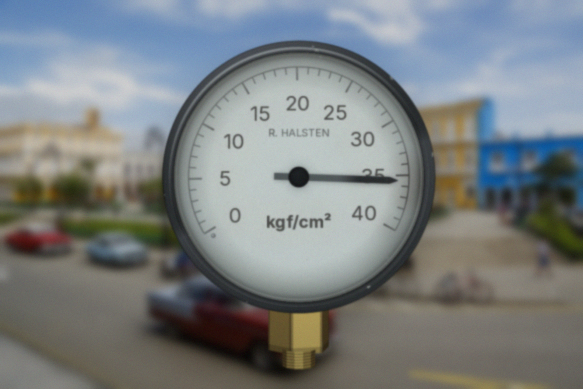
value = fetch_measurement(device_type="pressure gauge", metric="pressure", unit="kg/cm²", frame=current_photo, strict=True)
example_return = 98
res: 35.5
